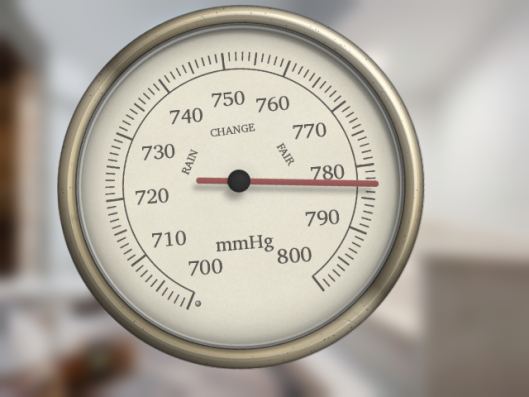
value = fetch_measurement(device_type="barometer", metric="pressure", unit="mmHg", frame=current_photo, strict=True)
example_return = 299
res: 783
